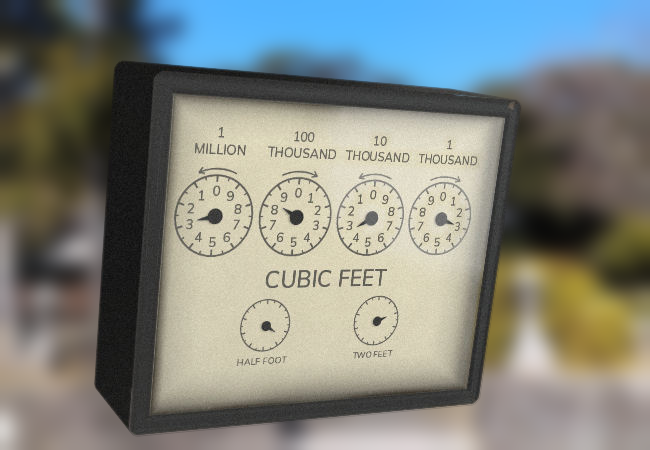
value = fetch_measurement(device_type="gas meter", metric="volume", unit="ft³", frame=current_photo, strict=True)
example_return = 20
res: 283300
